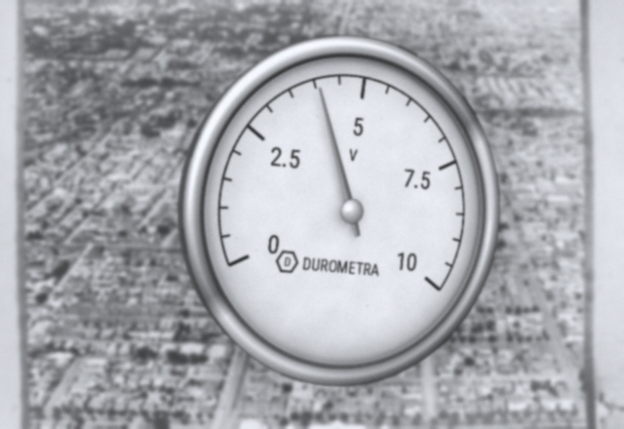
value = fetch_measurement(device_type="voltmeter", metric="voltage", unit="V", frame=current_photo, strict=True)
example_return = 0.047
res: 4
